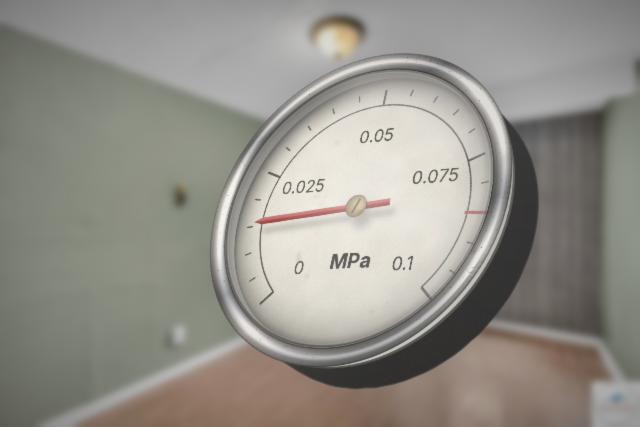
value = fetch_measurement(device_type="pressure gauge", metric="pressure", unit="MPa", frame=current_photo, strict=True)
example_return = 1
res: 0.015
